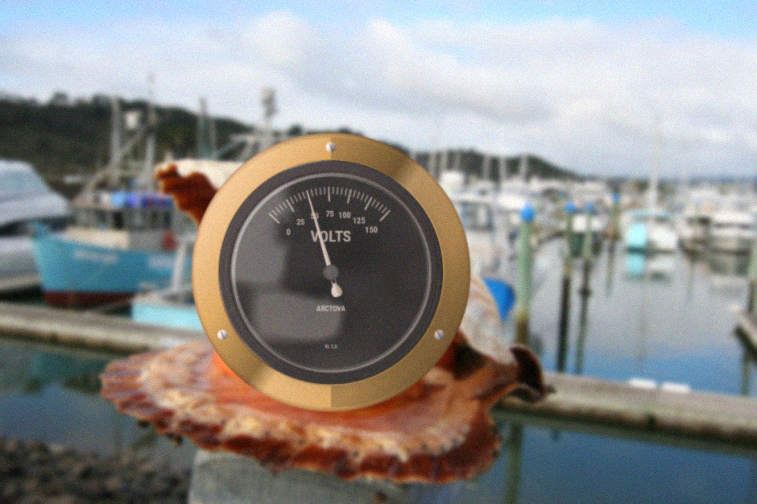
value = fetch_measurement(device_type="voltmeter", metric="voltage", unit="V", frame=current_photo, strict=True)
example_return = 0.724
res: 50
